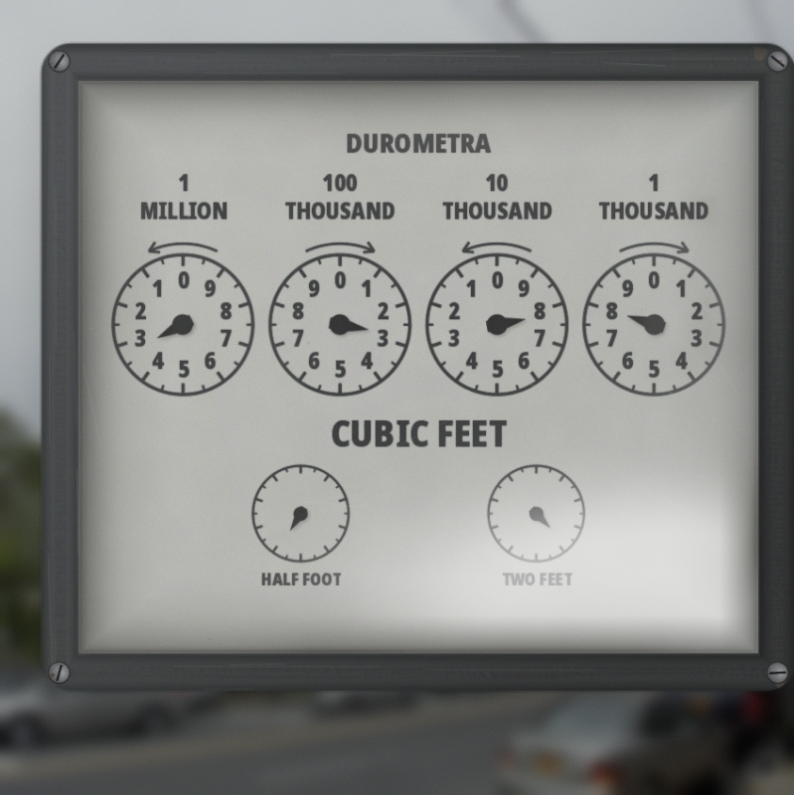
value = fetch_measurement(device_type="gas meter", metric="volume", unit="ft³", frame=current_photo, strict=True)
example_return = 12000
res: 327800
